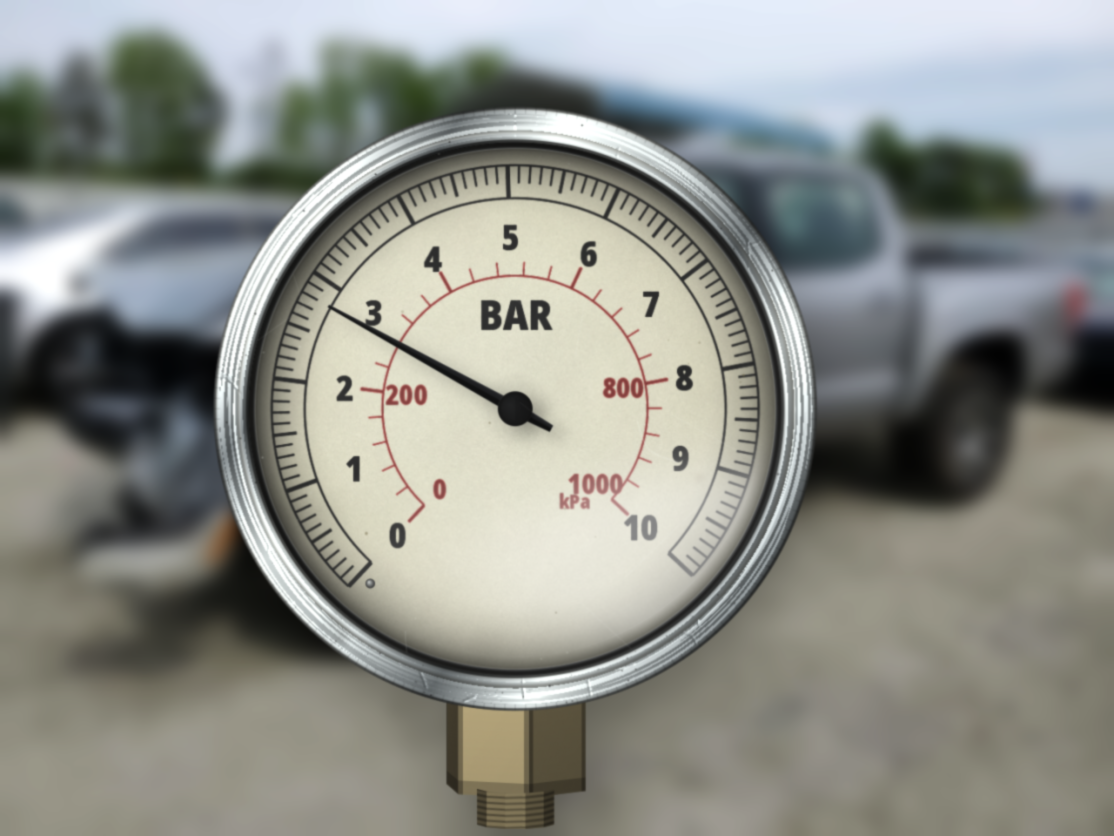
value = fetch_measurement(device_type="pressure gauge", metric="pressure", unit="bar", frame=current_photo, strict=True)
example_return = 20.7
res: 2.8
